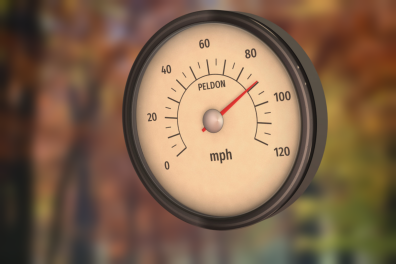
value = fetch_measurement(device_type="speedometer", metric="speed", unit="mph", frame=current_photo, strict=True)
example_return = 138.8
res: 90
